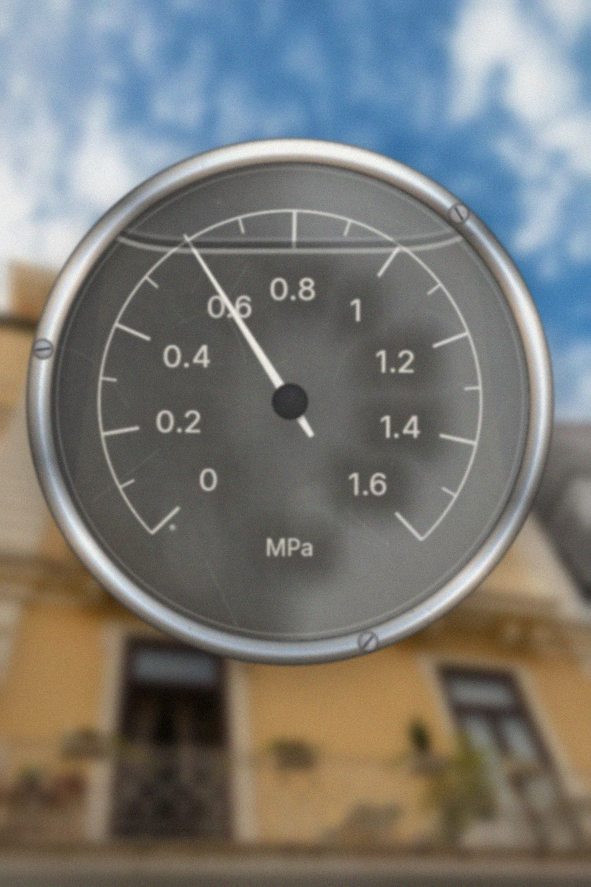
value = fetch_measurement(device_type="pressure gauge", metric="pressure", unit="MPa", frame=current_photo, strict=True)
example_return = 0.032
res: 0.6
